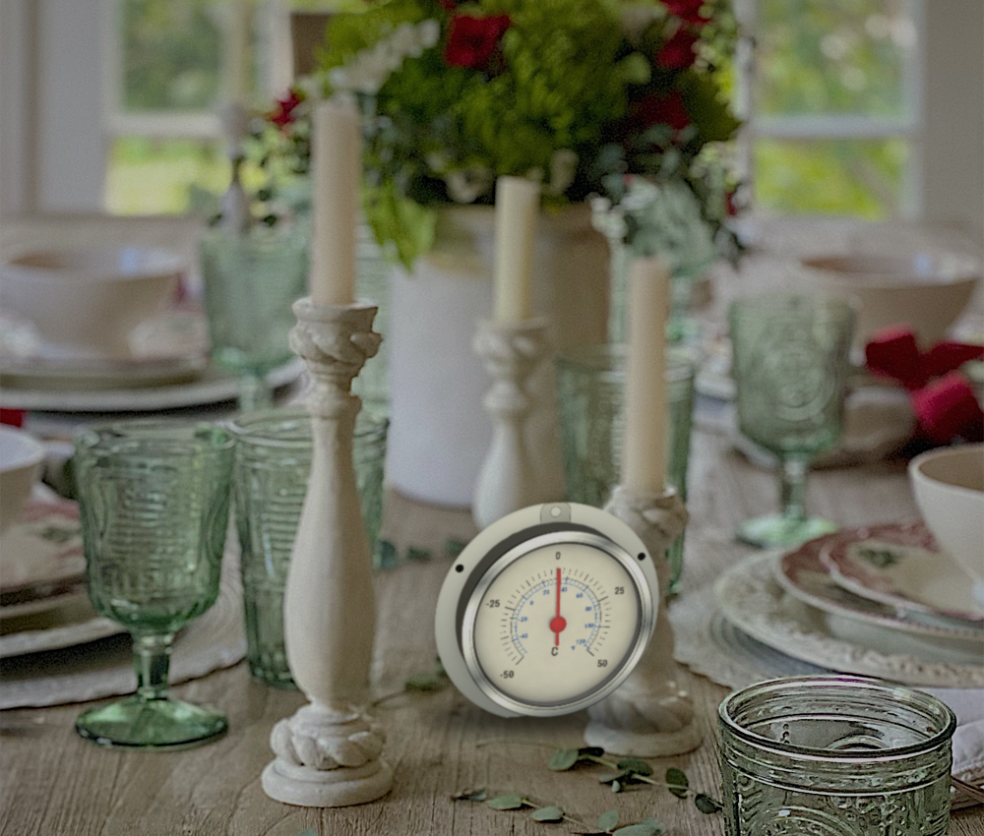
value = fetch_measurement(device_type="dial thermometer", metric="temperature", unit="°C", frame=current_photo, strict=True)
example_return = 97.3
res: 0
